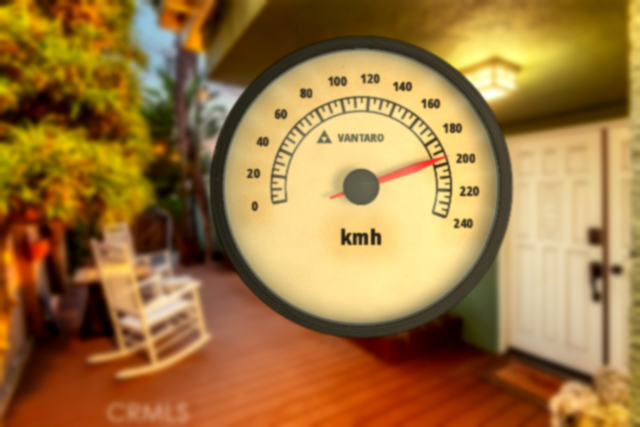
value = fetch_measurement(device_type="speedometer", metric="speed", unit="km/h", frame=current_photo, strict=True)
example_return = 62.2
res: 195
